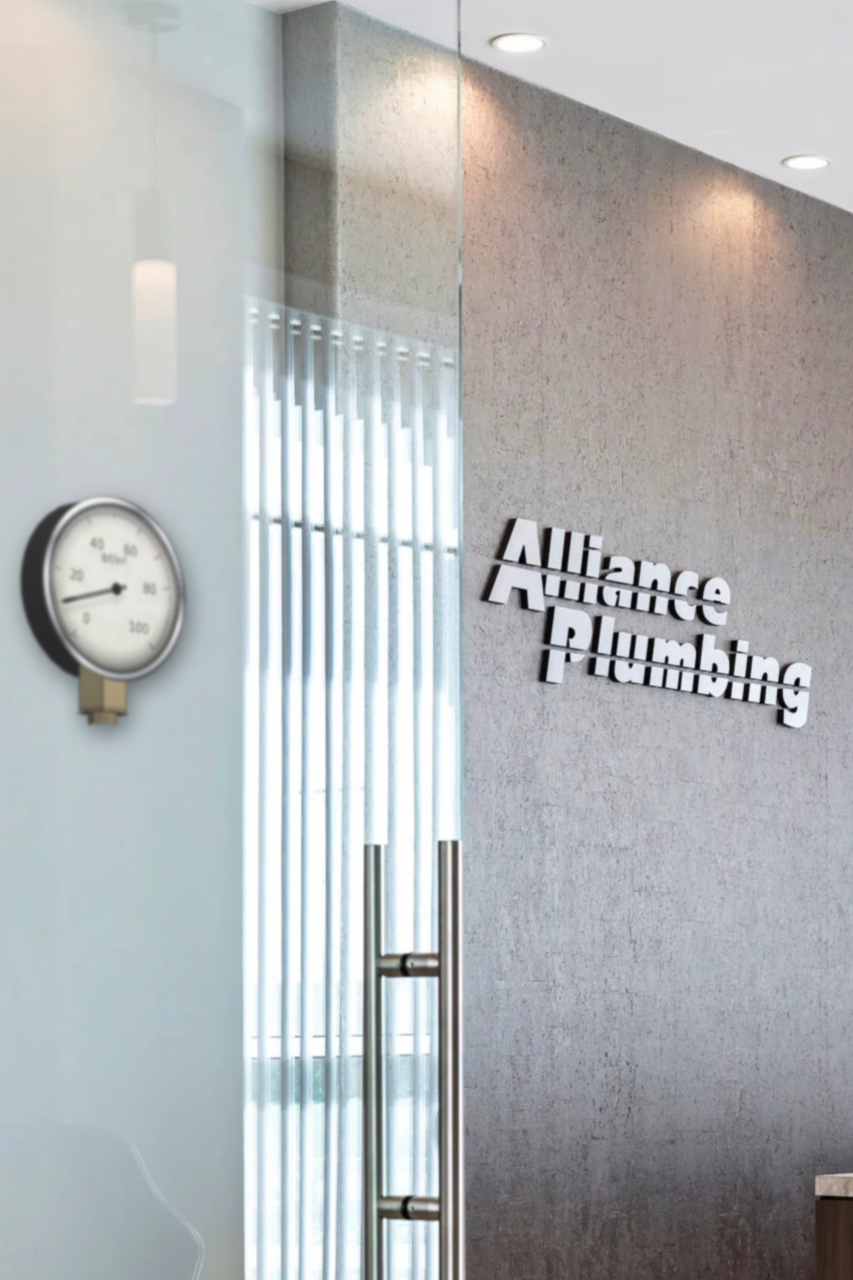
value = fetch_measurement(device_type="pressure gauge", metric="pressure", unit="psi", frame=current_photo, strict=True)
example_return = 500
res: 10
